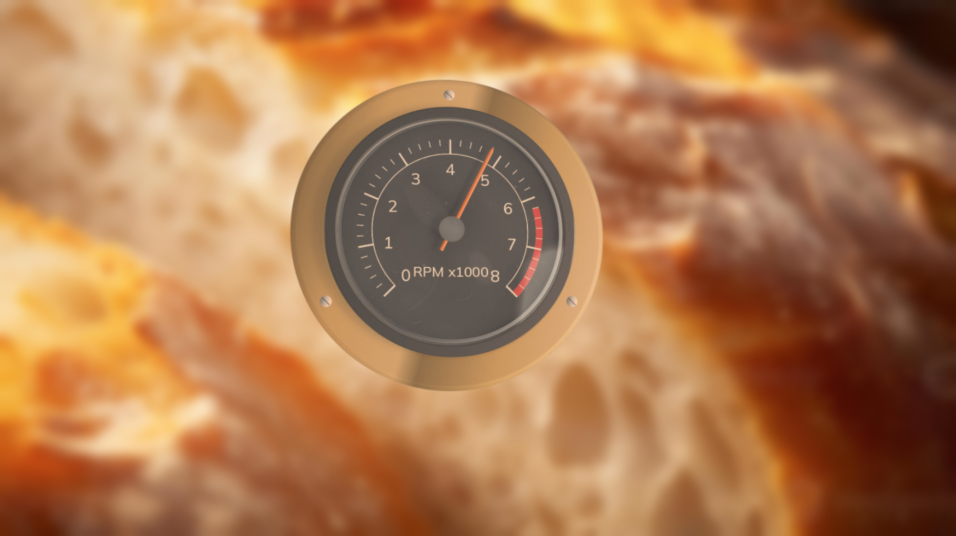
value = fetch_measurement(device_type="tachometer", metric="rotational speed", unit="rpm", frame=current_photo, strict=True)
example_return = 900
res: 4800
